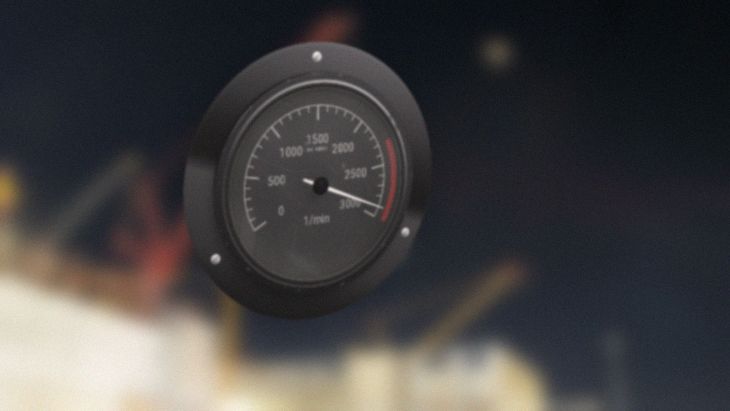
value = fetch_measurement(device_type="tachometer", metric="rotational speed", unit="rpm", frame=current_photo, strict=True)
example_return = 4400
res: 2900
